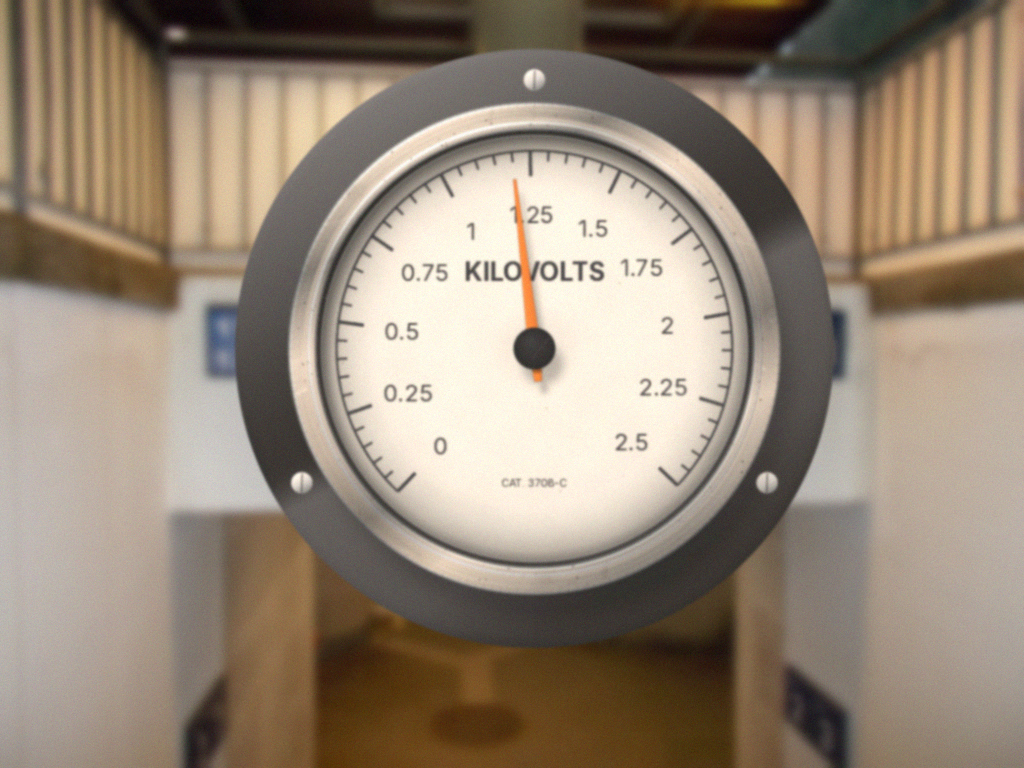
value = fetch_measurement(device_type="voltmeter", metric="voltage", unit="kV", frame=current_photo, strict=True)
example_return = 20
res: 1.2
